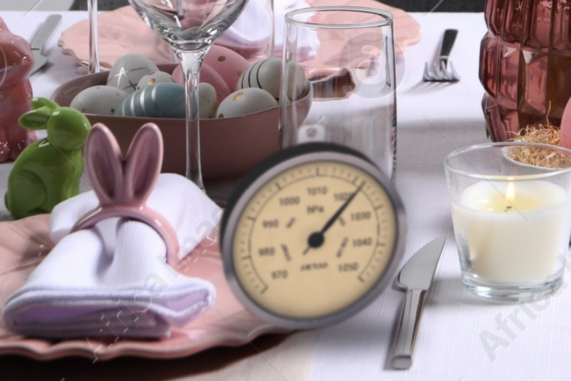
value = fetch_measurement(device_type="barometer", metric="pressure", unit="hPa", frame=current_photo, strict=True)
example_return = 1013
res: 1022
